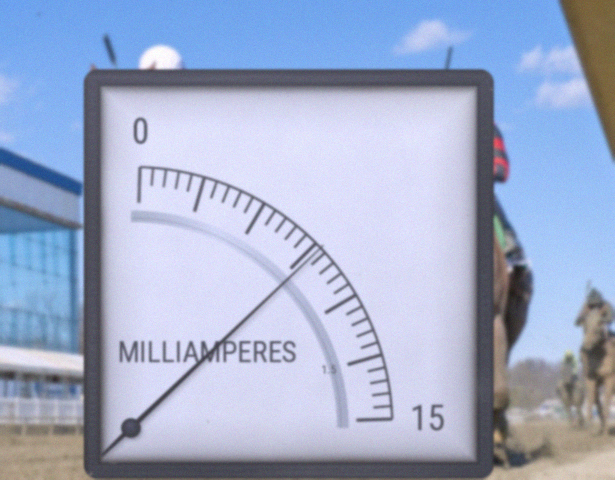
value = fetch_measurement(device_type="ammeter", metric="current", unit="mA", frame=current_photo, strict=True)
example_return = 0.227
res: 7.75
